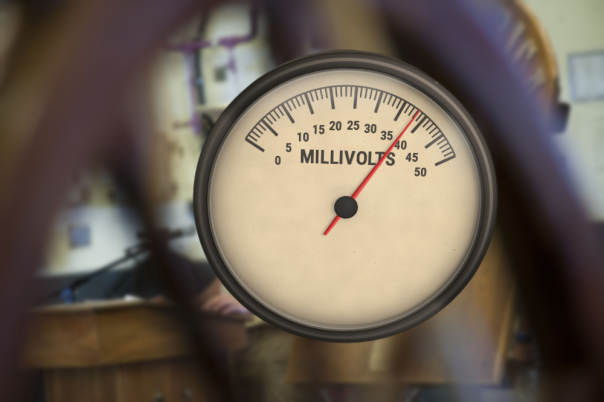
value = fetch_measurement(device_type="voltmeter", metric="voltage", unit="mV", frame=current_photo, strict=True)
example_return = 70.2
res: 38
